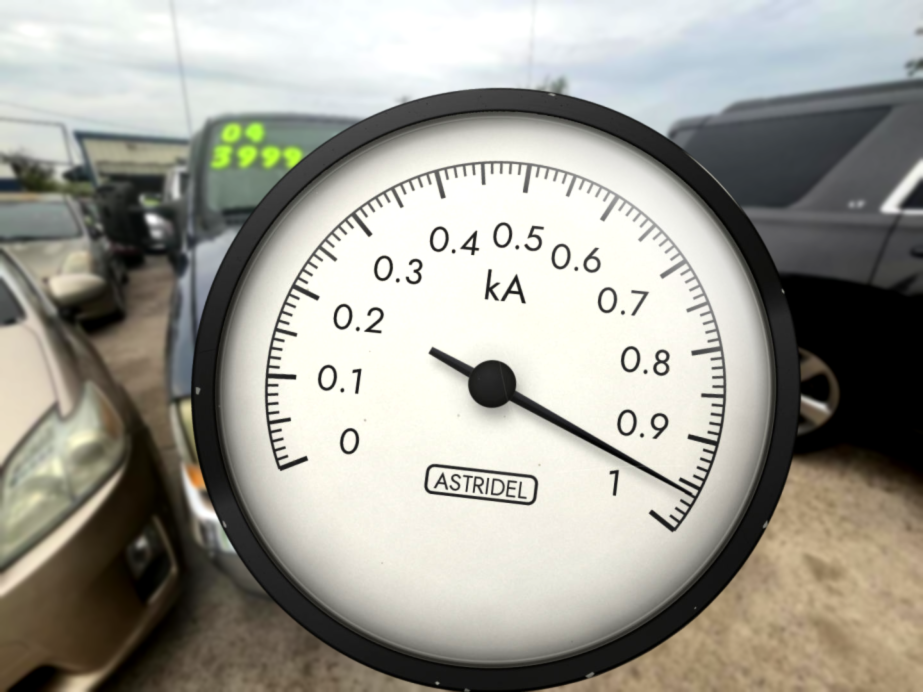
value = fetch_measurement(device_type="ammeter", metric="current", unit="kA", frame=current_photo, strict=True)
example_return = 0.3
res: 0.96
